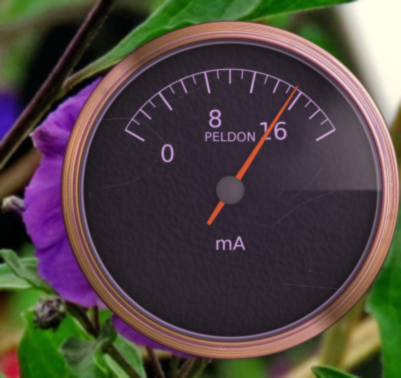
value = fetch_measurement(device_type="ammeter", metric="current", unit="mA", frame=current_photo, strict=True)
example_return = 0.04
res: 15.5
